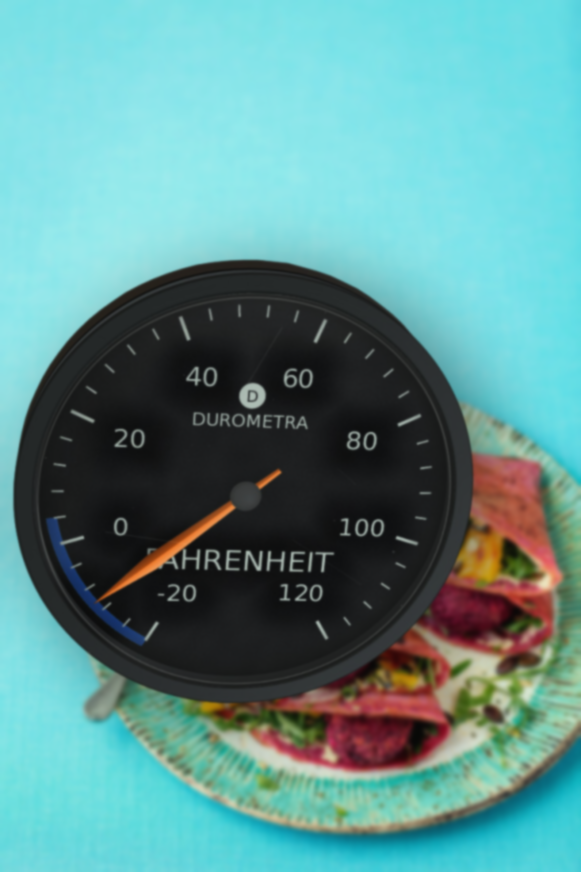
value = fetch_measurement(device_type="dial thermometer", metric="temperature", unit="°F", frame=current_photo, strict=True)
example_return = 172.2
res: -10
